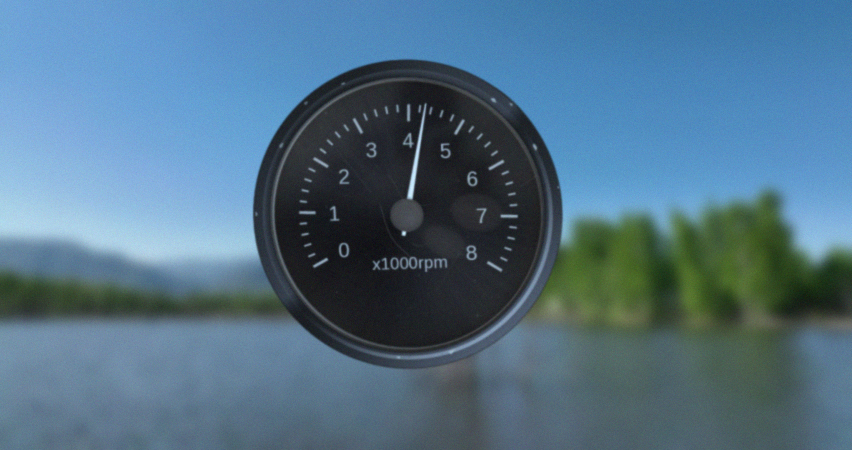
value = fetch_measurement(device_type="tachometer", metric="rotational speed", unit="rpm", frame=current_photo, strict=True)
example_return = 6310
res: 4300
